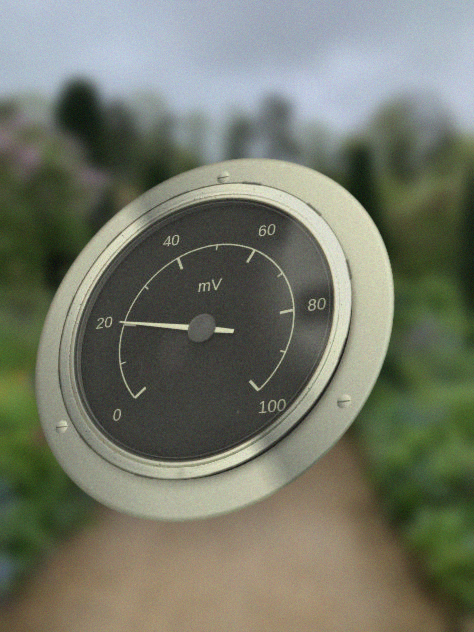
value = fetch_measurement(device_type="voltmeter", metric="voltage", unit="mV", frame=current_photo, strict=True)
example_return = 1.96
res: 20
